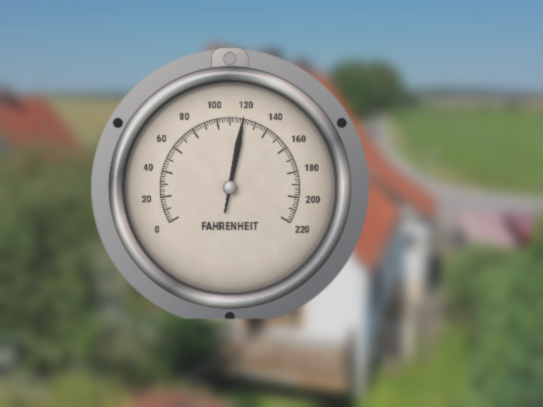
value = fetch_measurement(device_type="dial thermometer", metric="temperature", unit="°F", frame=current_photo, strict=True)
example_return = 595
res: 120
